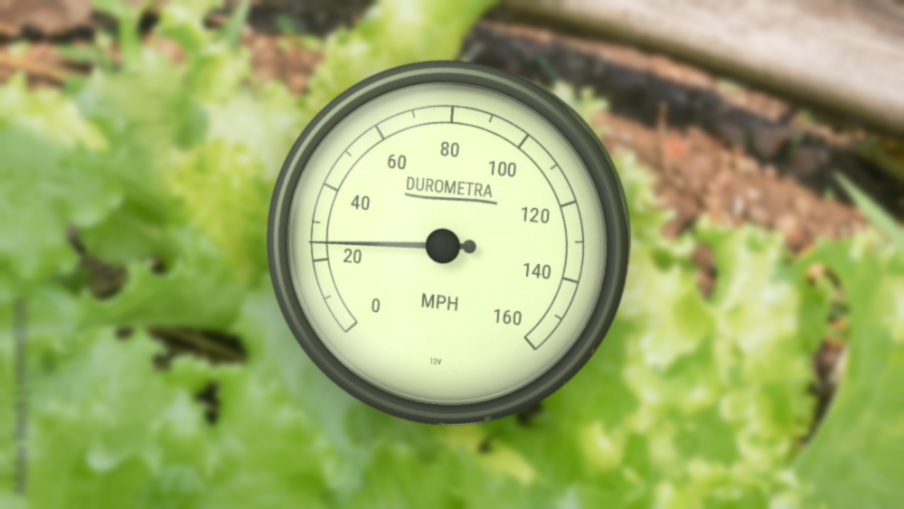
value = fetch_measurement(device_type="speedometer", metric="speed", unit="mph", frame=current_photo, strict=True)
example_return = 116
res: 25
